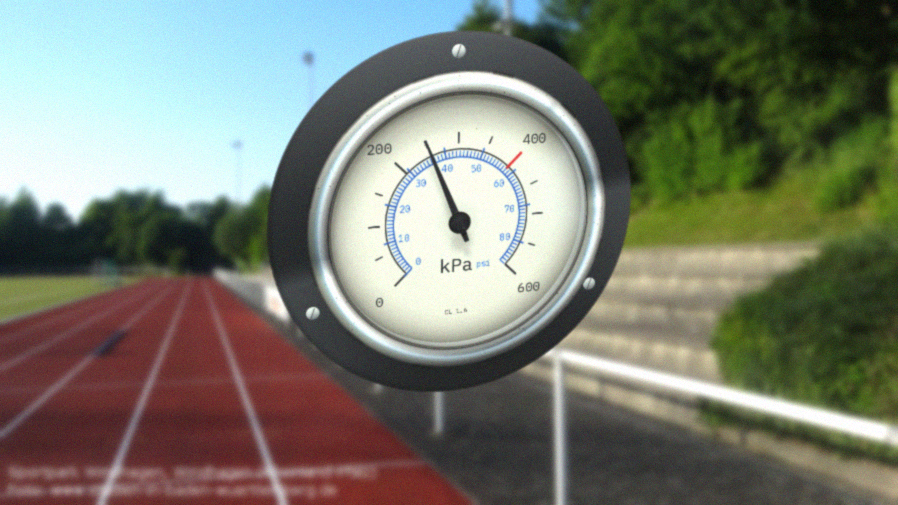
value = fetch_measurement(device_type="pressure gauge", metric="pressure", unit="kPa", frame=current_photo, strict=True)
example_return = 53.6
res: 250
